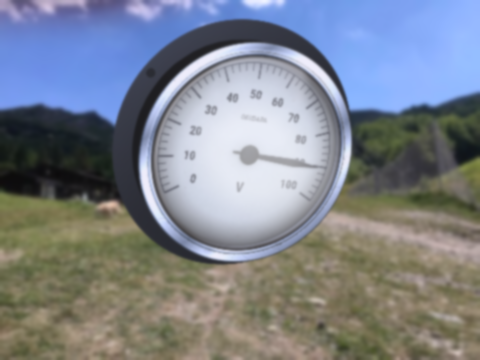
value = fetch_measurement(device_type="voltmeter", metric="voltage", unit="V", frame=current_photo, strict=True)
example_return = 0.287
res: 90
